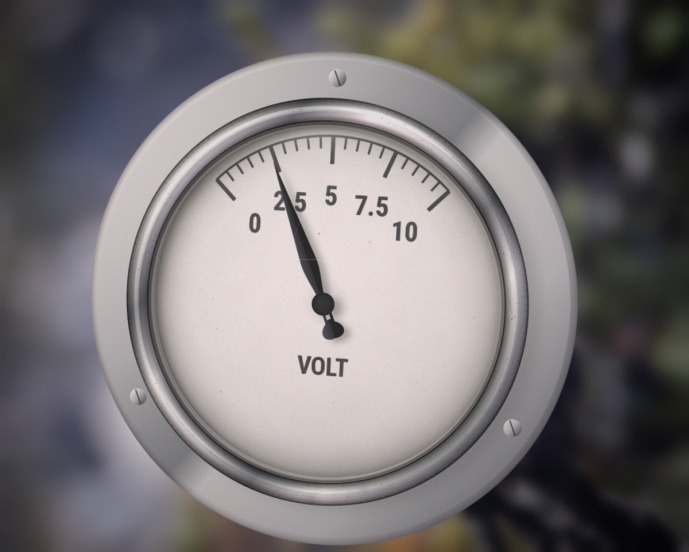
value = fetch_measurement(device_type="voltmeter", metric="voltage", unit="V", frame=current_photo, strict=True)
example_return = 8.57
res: 2.5
